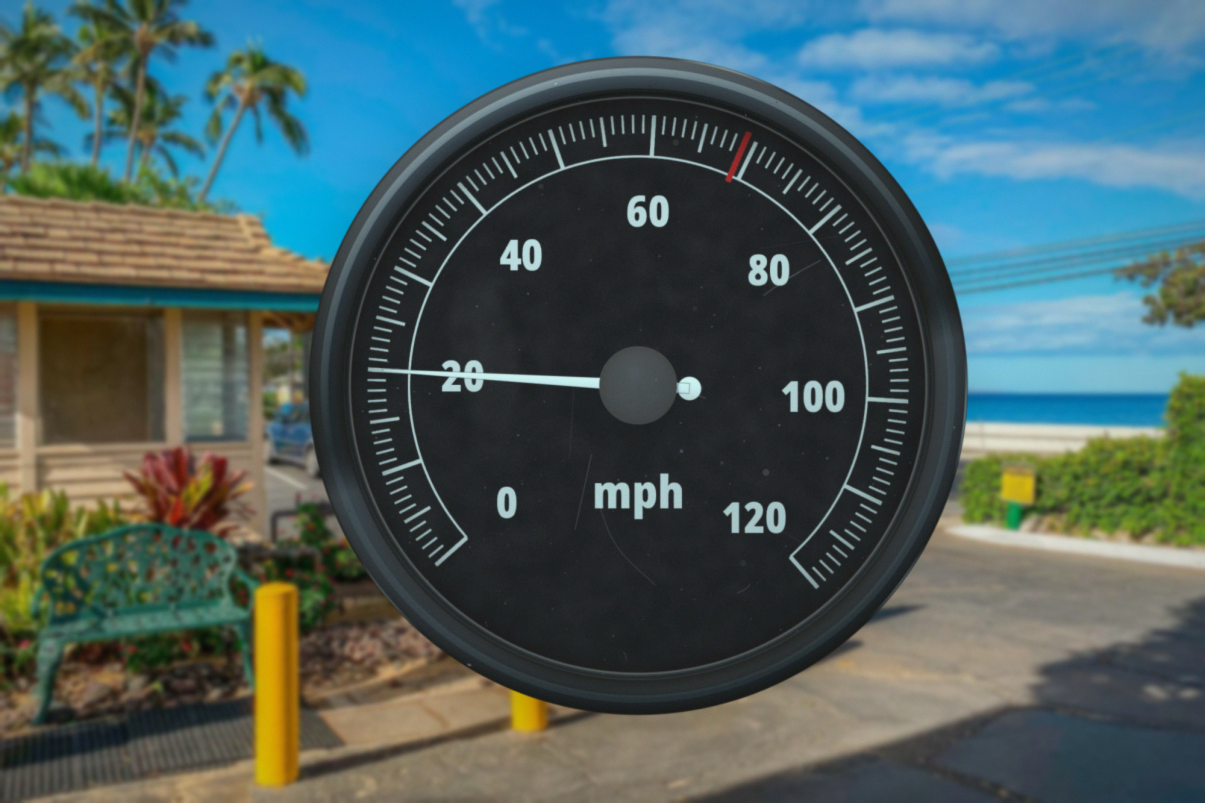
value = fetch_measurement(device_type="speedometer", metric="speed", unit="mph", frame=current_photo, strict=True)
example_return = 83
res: 20
